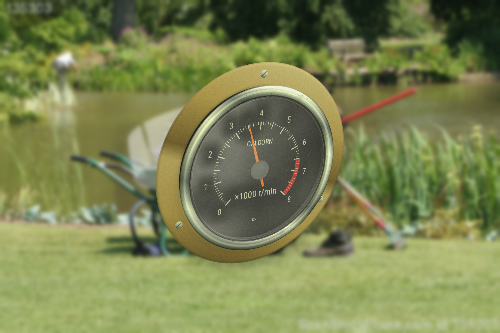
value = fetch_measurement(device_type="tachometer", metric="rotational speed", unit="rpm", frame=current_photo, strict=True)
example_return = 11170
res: 3500
